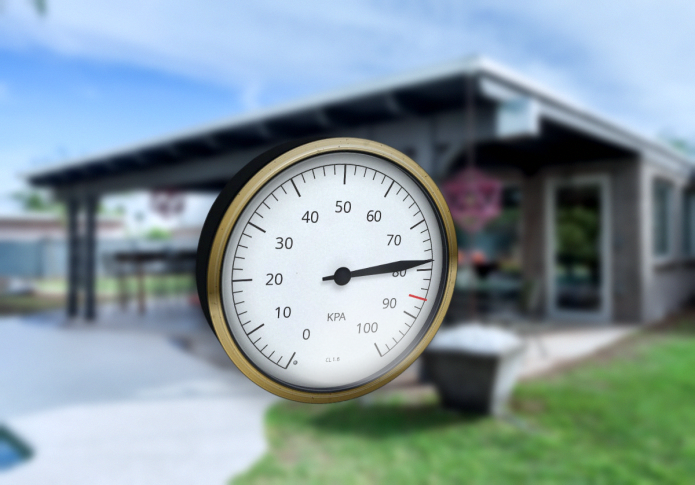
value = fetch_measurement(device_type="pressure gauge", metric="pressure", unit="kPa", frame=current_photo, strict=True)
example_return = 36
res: 78
